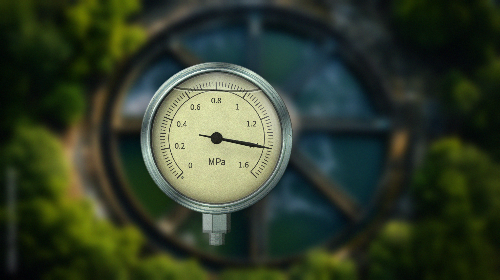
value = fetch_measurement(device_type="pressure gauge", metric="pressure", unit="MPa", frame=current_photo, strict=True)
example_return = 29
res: 1.4
